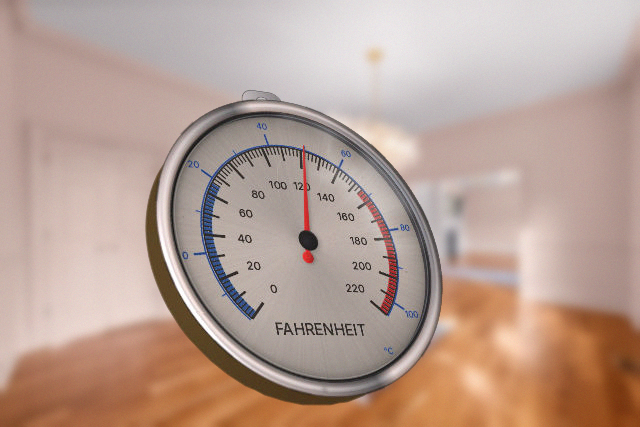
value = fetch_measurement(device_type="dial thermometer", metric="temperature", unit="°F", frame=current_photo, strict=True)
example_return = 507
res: 120
